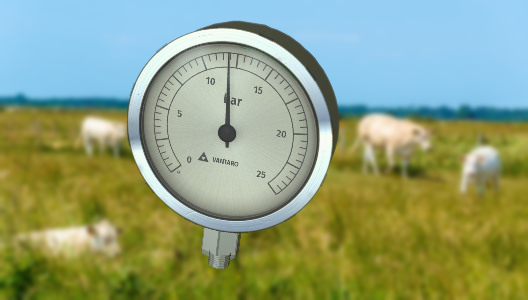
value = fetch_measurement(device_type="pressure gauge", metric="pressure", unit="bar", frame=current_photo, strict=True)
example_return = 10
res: 12
